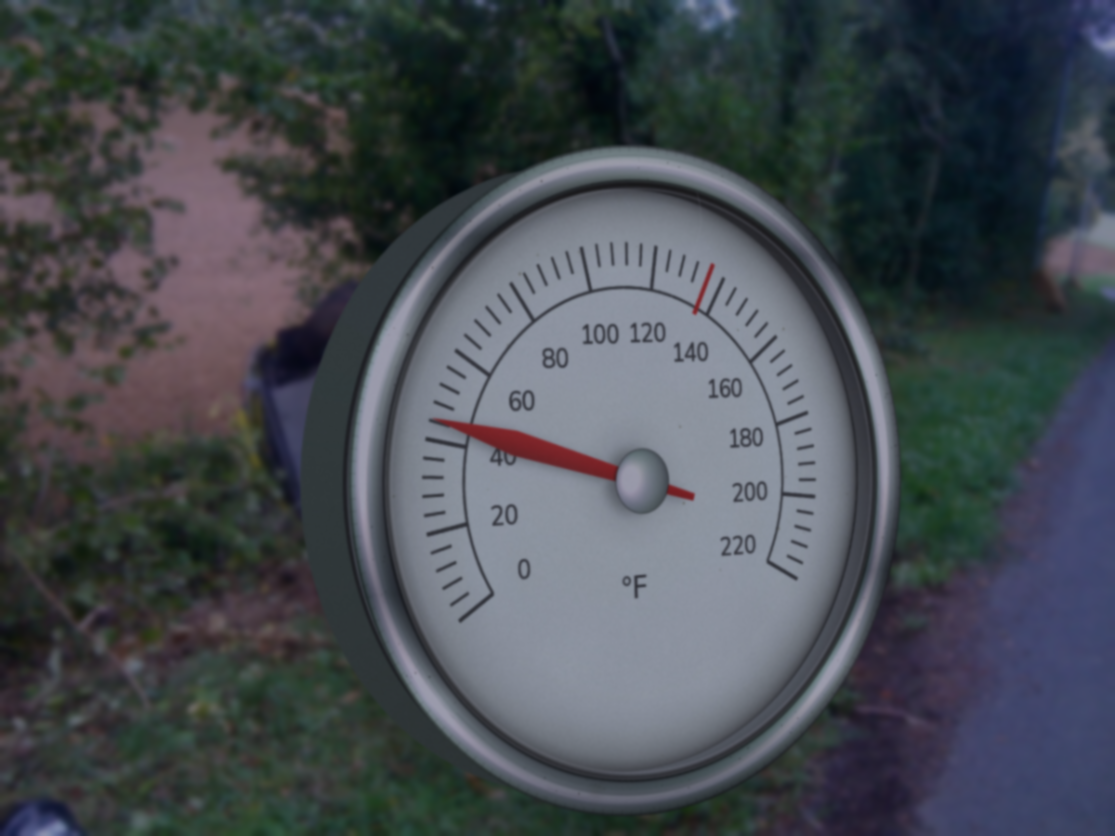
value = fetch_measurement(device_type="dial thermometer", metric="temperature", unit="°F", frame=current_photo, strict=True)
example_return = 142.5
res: 44
